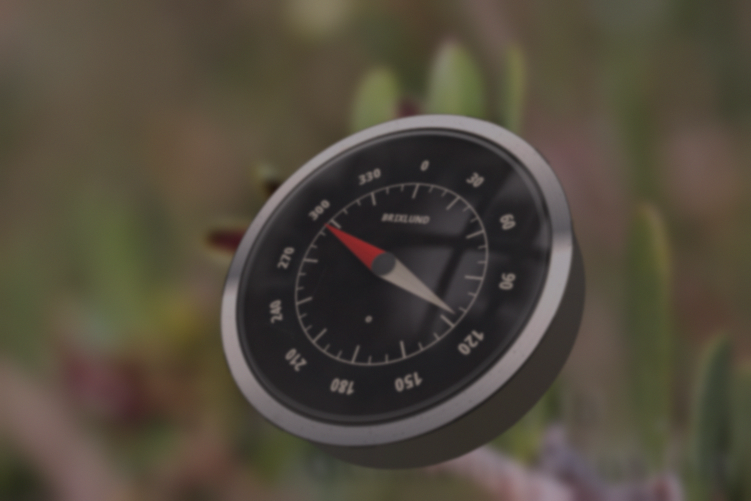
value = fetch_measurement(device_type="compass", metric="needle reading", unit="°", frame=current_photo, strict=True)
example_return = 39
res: 295
